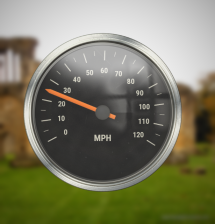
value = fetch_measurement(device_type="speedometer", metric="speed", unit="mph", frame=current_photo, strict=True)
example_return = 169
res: 25
